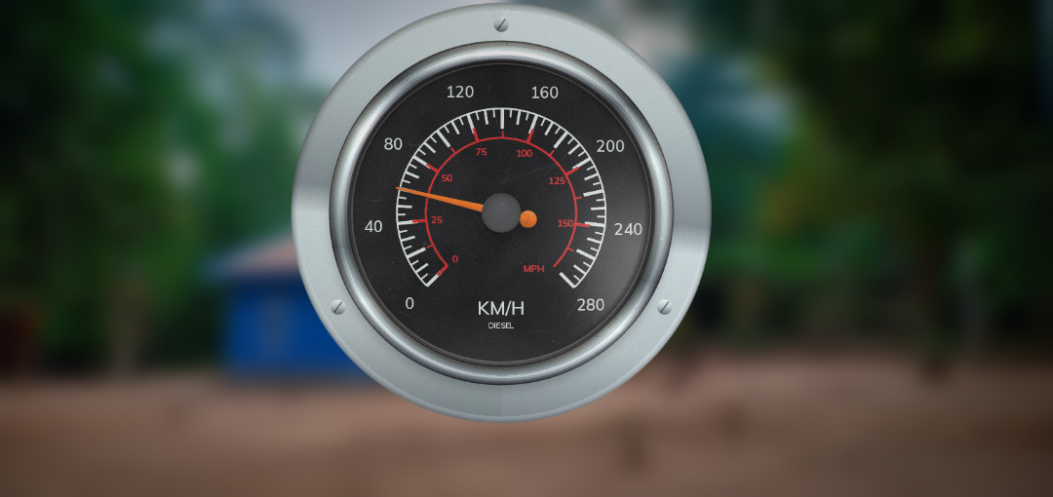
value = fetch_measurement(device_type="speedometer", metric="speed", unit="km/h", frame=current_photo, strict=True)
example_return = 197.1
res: 60
